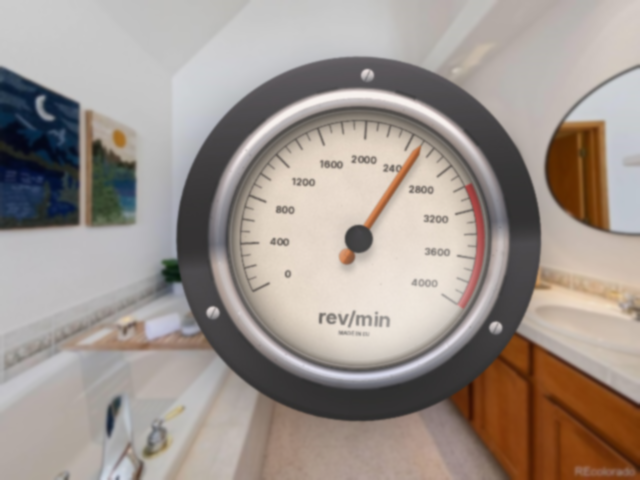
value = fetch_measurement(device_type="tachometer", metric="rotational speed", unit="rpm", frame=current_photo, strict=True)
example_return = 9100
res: 2500
